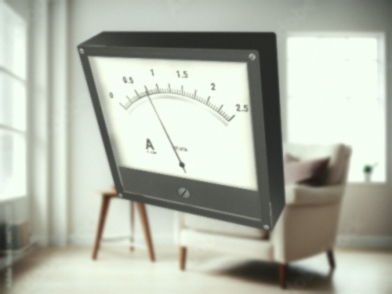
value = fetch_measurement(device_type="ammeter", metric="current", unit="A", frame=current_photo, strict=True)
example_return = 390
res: 0.75
